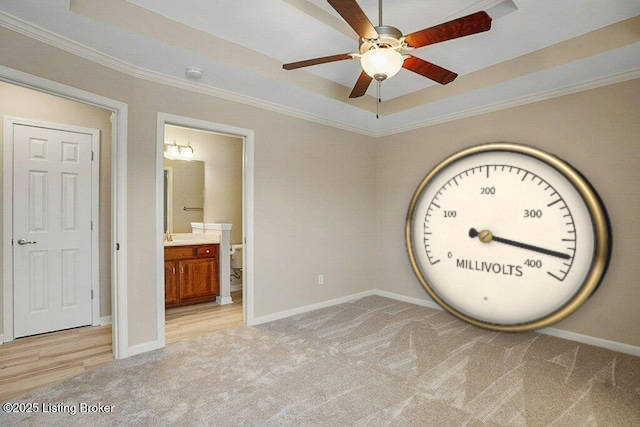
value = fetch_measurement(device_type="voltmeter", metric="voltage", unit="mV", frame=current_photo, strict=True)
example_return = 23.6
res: 370
